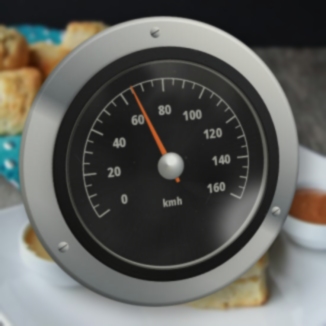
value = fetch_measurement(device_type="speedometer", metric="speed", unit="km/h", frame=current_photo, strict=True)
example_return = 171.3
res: 65
